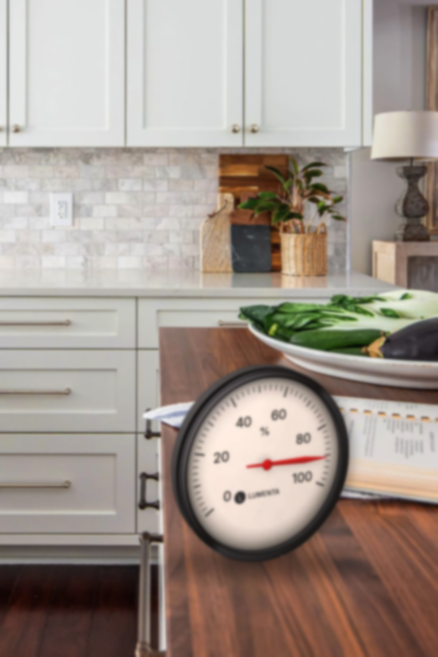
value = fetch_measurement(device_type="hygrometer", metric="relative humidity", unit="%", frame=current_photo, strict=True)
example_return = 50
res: 90
